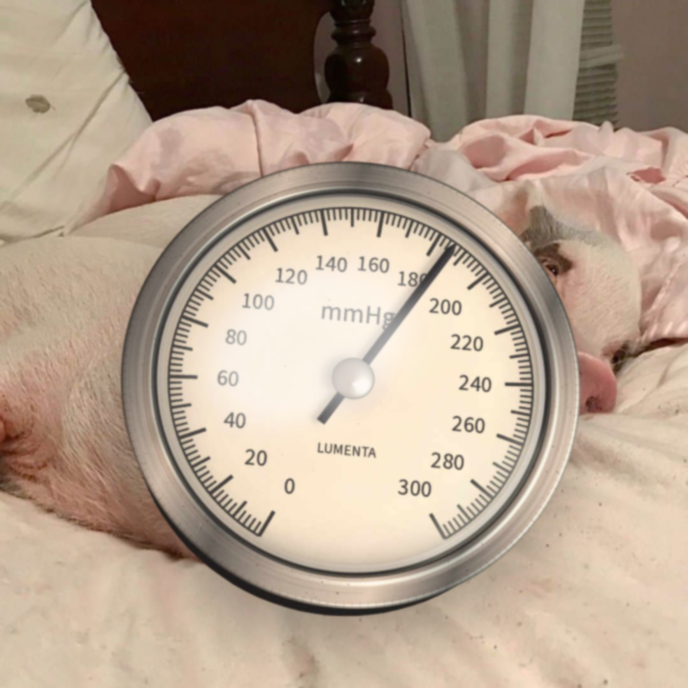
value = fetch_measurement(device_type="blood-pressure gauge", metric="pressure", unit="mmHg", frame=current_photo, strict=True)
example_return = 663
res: 186
